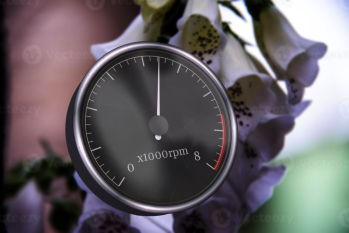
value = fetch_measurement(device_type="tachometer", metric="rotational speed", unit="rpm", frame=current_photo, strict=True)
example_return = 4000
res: 4400
